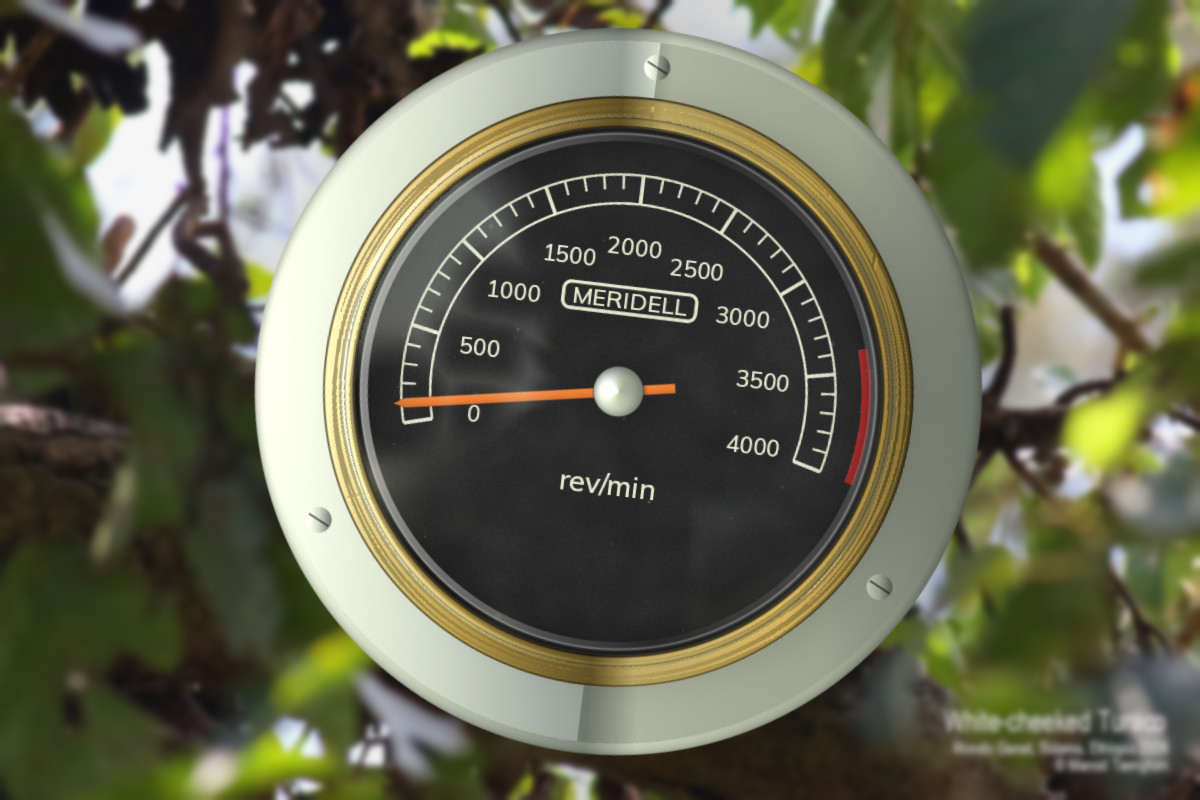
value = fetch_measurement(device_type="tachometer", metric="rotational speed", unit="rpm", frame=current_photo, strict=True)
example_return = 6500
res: 100
